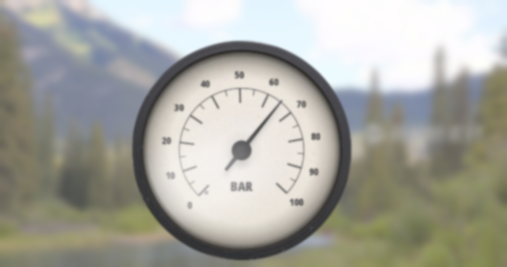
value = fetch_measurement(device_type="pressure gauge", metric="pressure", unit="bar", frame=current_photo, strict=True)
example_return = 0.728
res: 65
